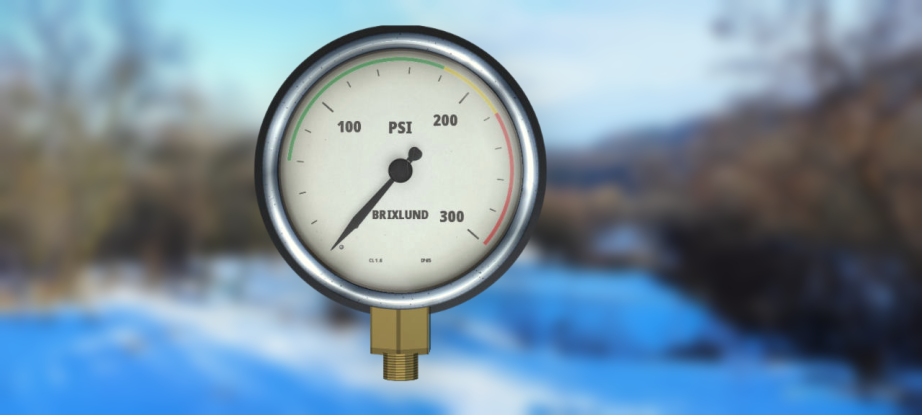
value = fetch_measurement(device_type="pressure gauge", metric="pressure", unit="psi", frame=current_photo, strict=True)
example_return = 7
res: 0
